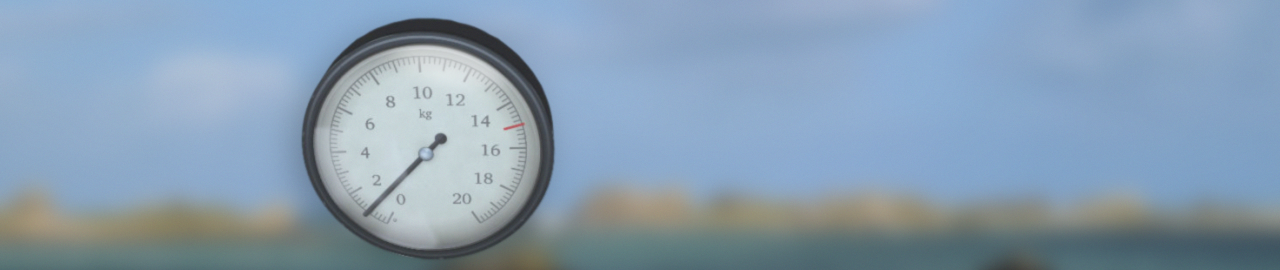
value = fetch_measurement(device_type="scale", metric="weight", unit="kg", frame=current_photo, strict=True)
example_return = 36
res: 1
